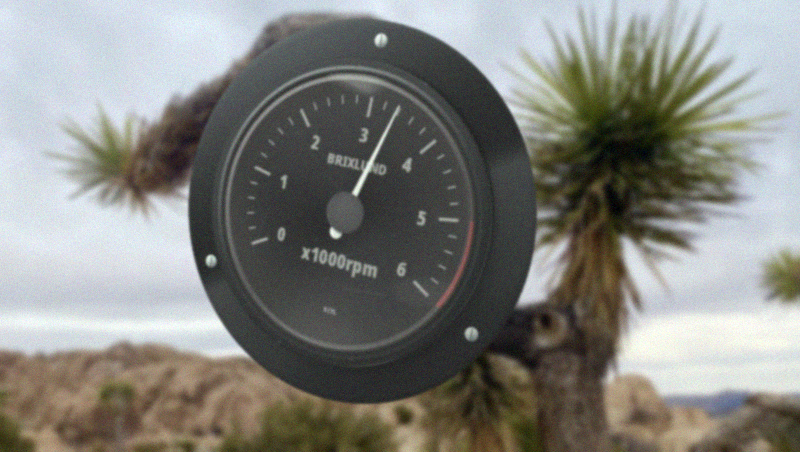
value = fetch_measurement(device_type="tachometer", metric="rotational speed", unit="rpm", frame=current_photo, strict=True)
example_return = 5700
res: 3400
